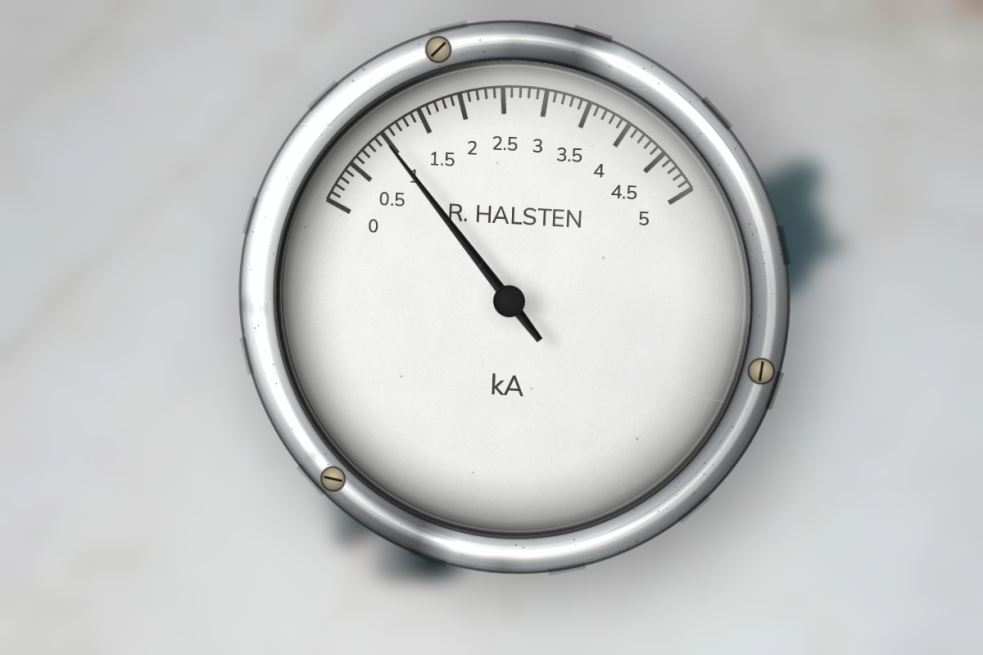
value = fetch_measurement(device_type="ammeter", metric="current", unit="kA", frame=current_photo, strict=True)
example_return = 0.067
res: 1
